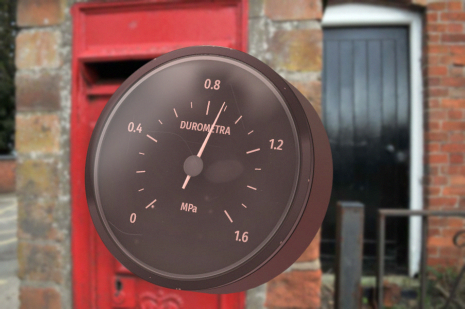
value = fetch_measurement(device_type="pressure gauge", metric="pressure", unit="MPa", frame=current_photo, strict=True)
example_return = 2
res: 0.9
